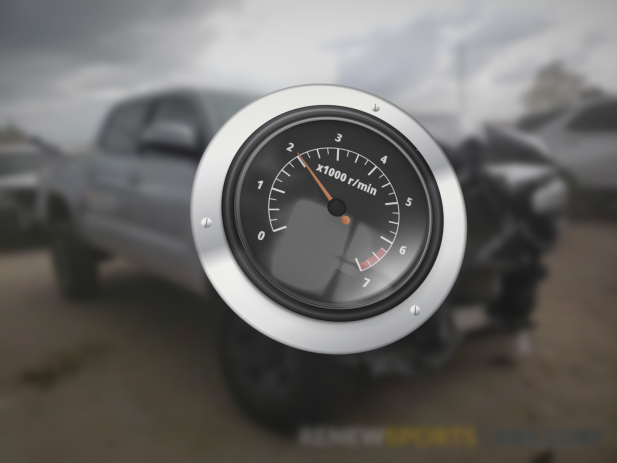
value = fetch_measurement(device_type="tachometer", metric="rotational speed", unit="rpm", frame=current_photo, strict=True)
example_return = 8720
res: 2000
